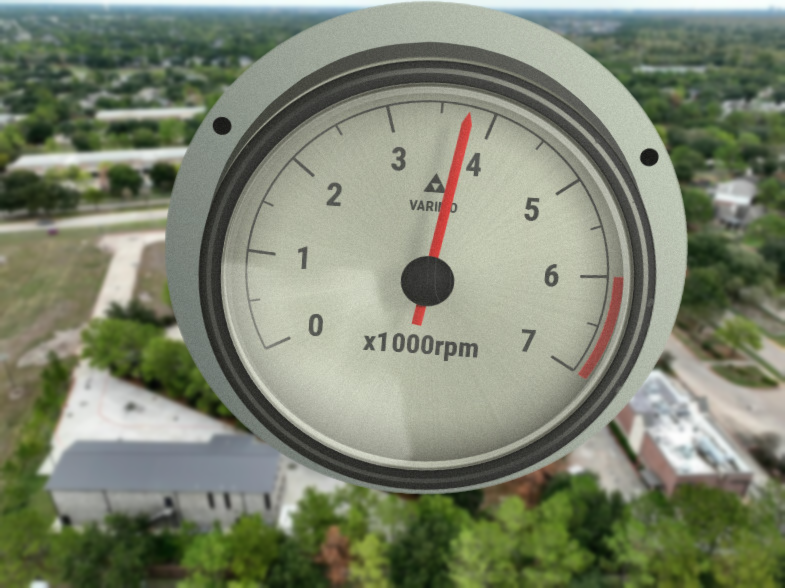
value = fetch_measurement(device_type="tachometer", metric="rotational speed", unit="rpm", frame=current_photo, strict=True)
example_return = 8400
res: 3750
